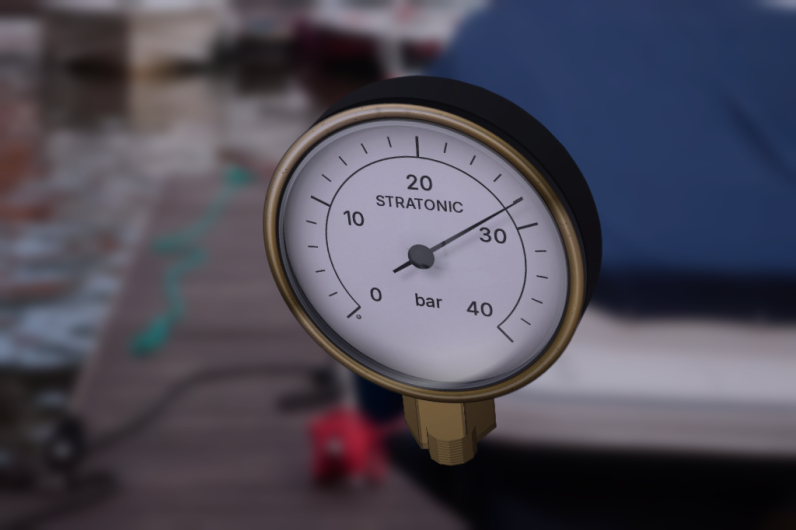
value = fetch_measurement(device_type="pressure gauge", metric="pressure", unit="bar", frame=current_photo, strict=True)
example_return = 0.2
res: 28
